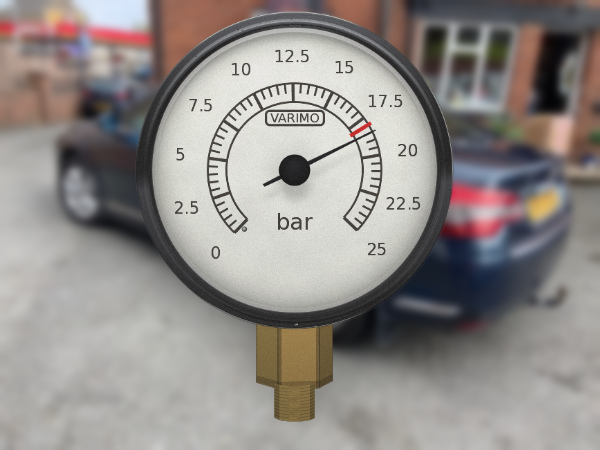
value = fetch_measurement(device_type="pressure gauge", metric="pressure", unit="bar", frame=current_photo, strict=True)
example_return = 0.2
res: 18.5
